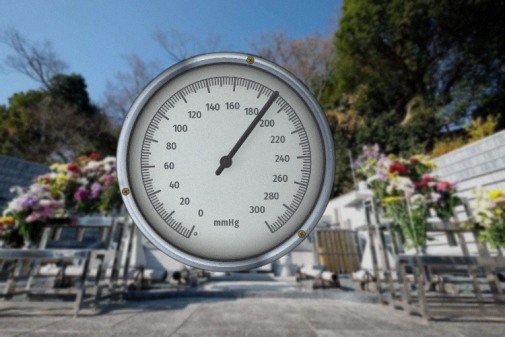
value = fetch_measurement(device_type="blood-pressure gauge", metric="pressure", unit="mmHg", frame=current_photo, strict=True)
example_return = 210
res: 190
